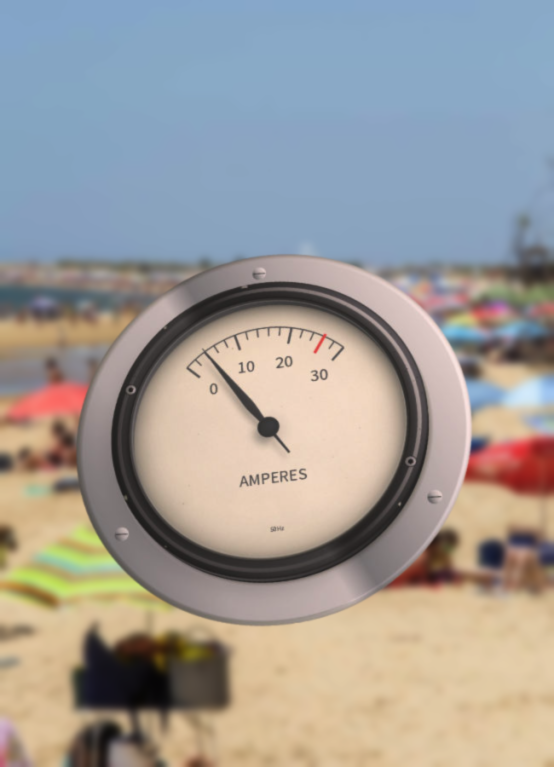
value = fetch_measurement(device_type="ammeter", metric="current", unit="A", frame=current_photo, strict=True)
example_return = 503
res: 4
